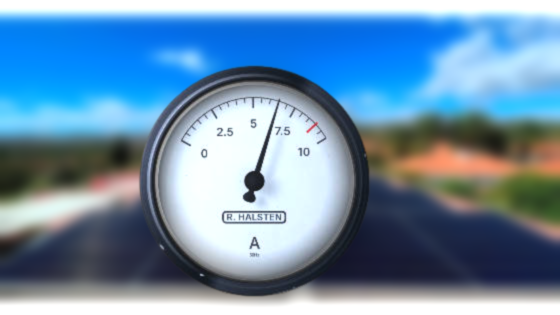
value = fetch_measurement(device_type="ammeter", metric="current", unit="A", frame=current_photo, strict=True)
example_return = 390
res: 6.5
